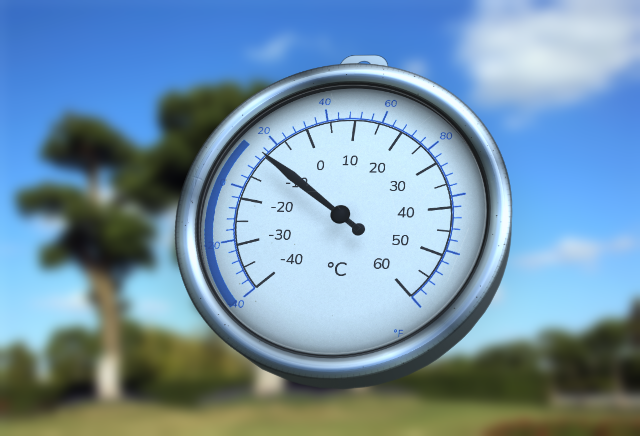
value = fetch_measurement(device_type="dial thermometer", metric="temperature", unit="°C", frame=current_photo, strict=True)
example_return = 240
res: -10
